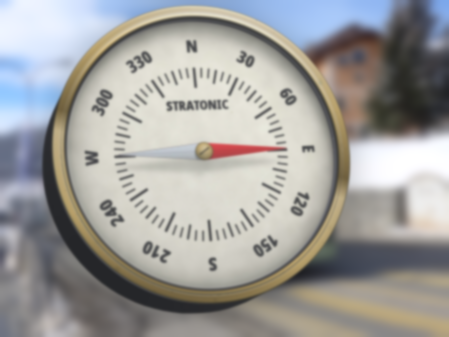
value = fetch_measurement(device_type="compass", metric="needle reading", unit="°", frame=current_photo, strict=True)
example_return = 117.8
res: 90
